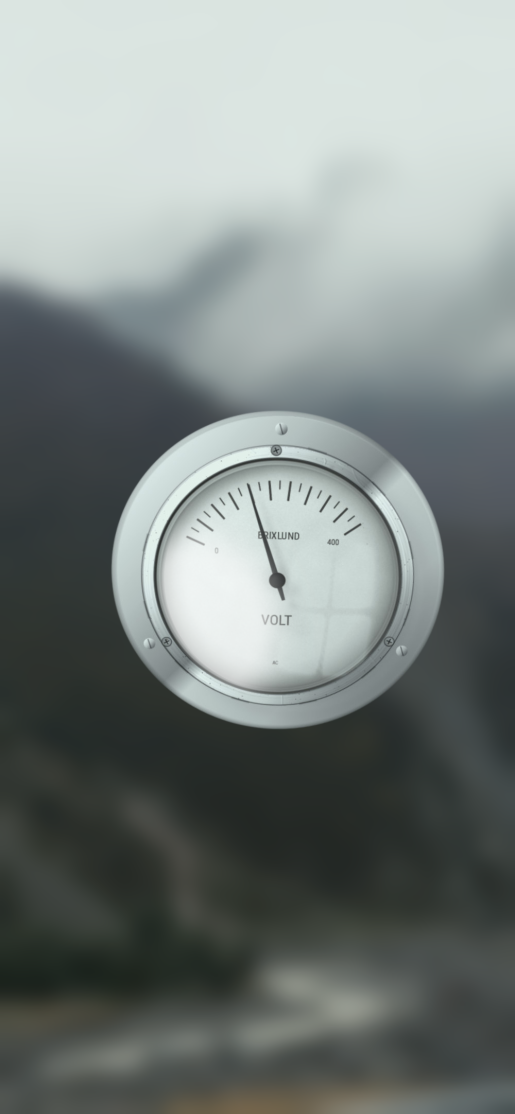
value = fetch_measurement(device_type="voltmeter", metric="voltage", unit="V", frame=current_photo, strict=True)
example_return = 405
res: 160
